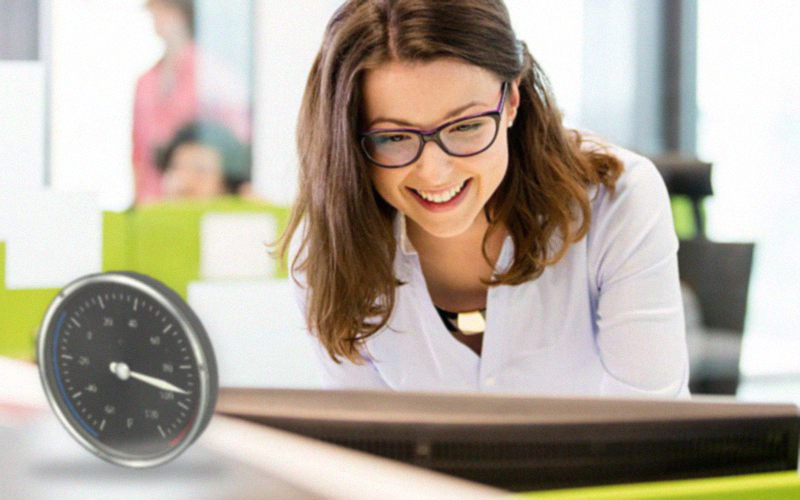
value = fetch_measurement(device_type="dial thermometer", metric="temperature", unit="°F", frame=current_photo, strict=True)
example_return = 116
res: 92
